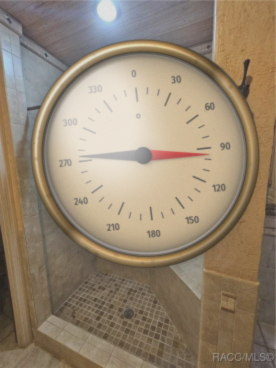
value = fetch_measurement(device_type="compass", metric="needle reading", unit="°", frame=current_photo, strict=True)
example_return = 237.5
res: 95
